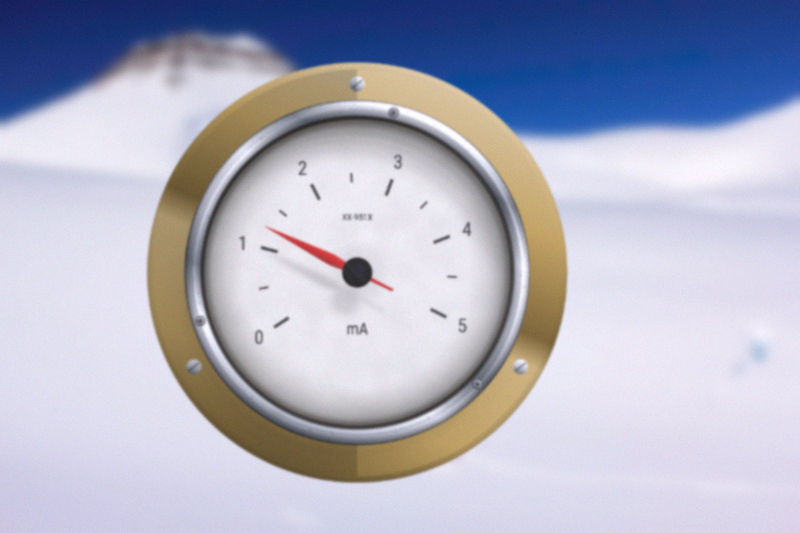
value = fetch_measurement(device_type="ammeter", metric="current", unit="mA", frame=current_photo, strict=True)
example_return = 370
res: 1.25
